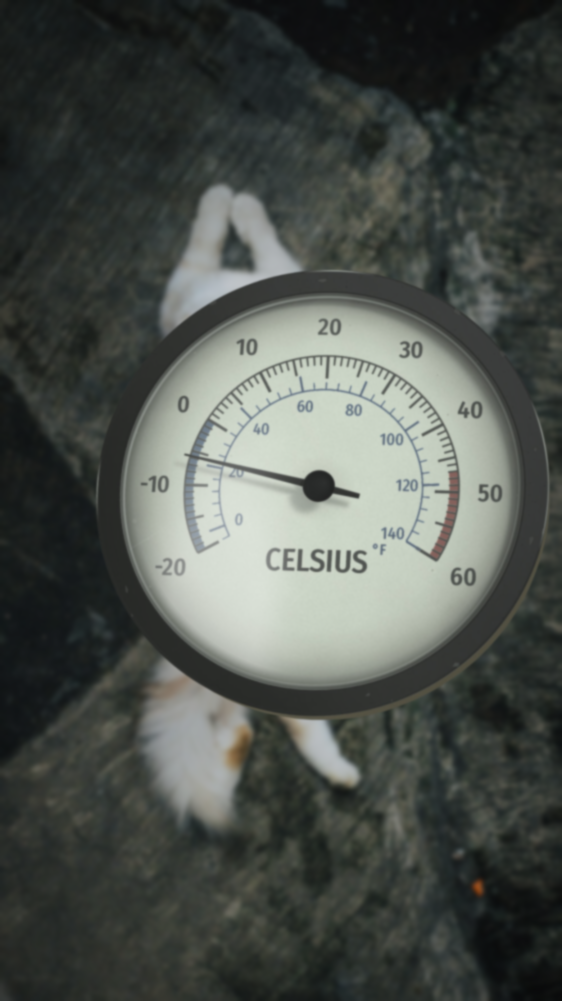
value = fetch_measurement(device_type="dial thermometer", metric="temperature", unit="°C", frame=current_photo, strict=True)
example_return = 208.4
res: -6
